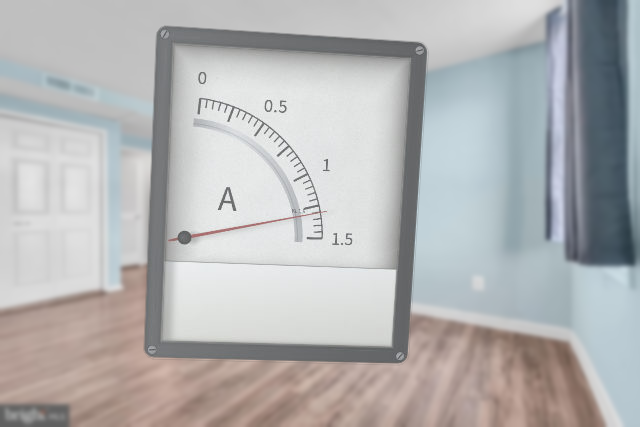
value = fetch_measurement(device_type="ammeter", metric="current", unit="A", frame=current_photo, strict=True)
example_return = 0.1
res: 1.3
